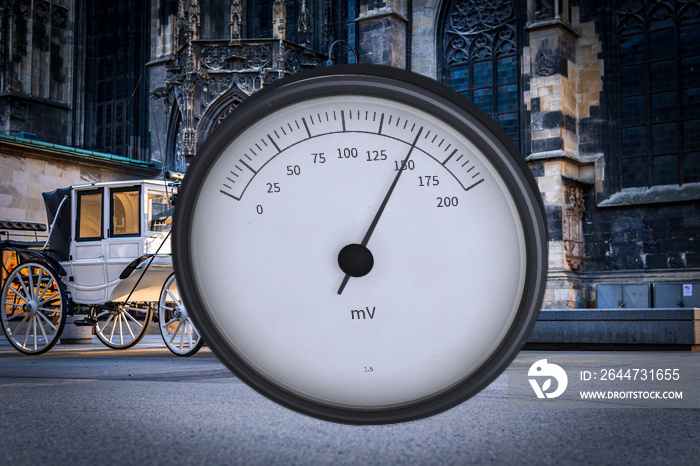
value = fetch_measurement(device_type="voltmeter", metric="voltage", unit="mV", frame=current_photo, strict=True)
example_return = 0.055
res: 150
